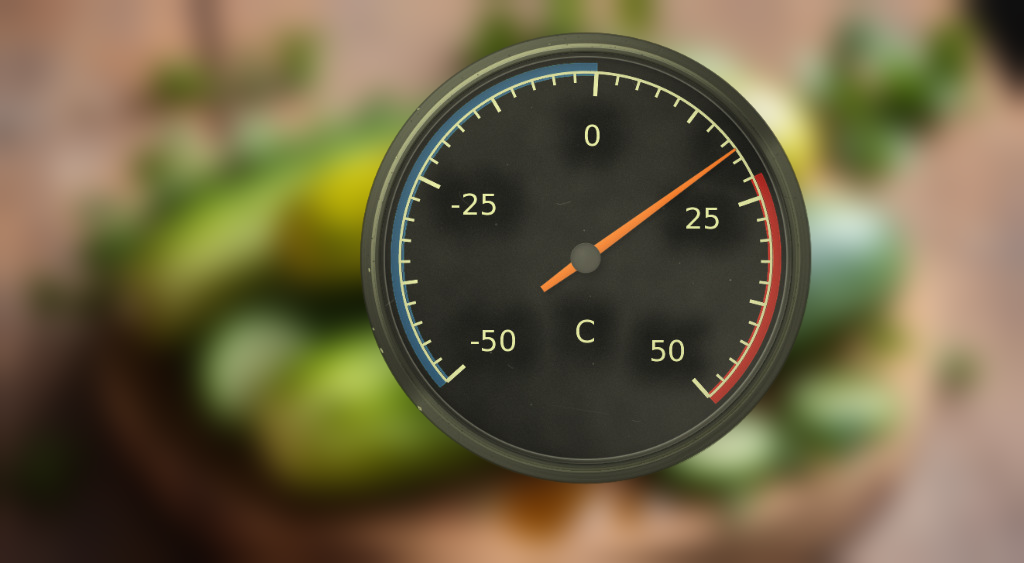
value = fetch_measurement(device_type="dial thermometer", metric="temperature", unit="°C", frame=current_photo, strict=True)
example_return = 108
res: 18.75
